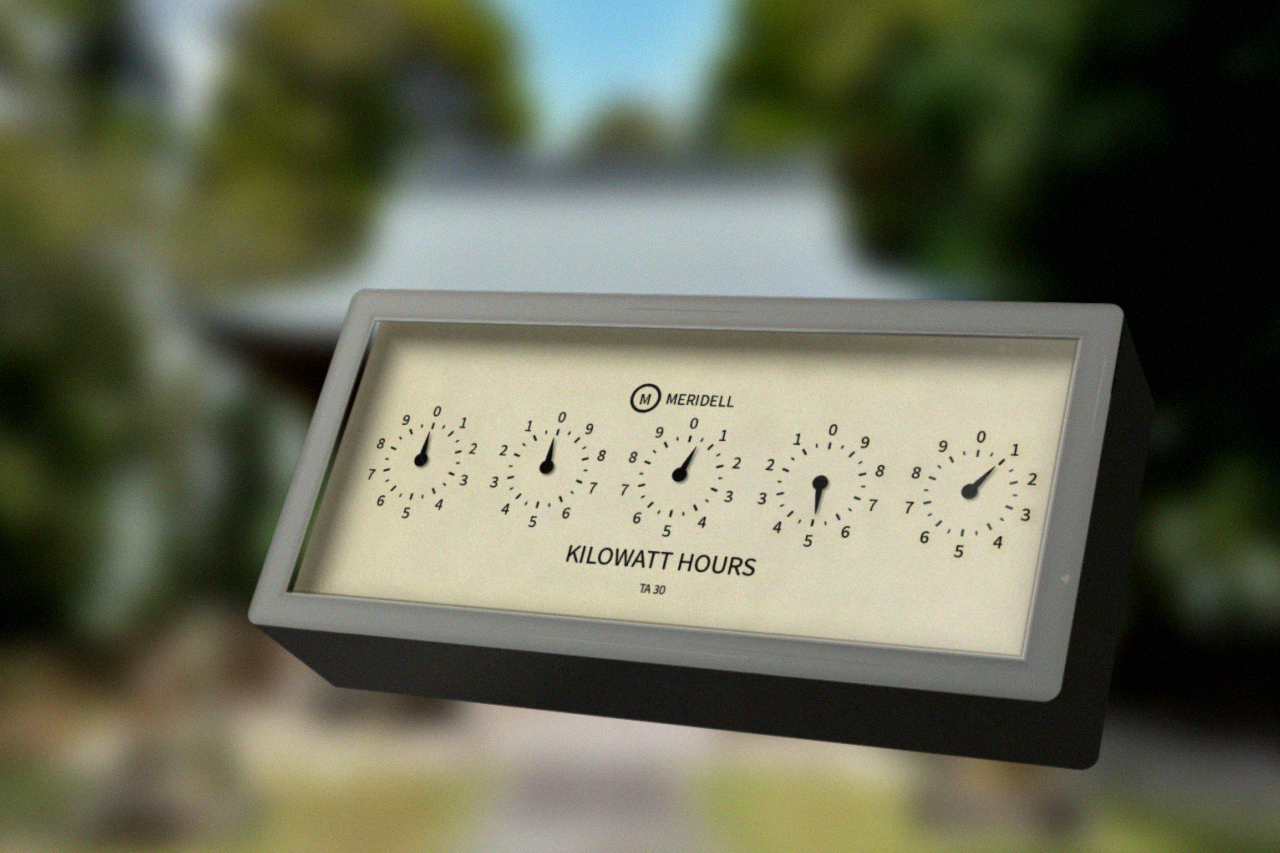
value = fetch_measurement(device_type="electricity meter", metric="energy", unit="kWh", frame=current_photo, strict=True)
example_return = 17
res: 51
